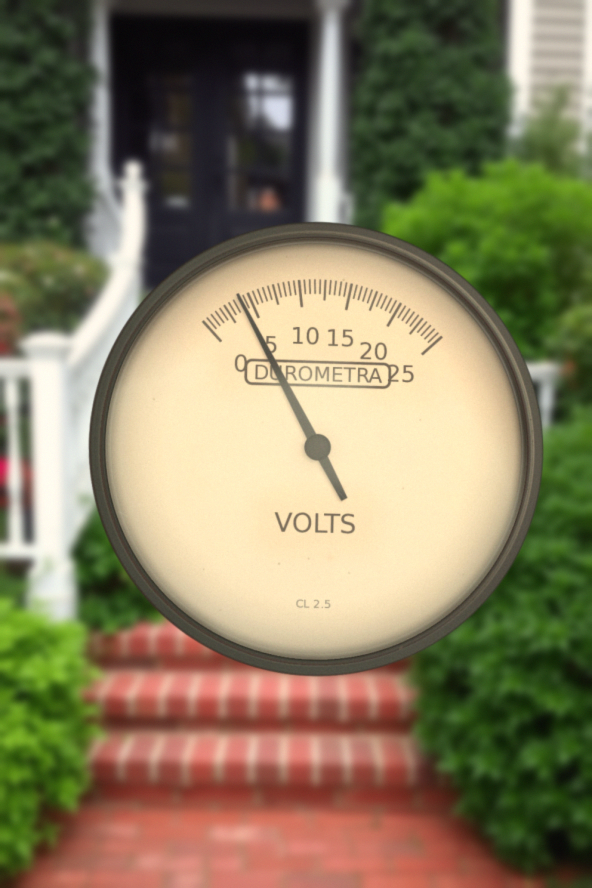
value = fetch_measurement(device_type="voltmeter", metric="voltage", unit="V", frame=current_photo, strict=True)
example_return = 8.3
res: 4
